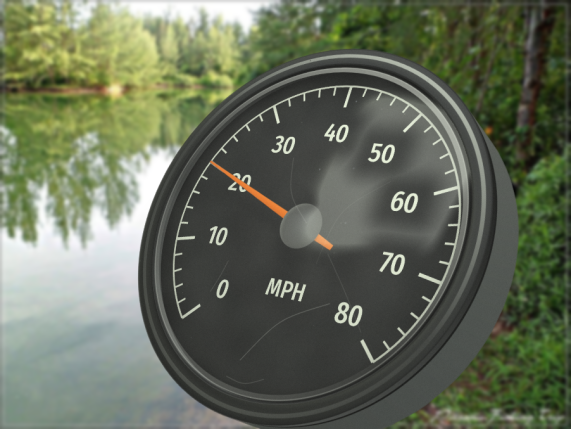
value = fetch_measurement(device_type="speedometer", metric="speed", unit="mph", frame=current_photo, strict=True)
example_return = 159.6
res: 20
